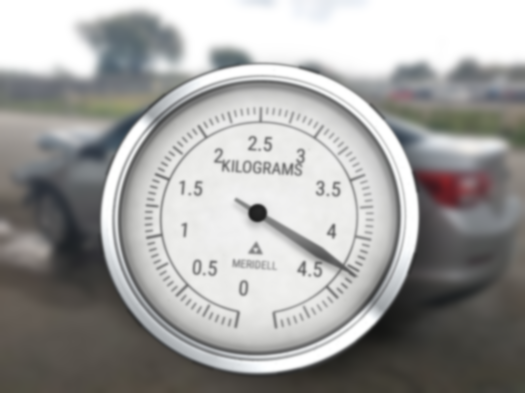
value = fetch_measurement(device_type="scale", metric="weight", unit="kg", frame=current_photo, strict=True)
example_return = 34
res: 4.3
